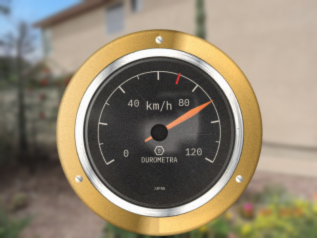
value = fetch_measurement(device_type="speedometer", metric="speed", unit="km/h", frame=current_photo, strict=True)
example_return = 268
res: 90
